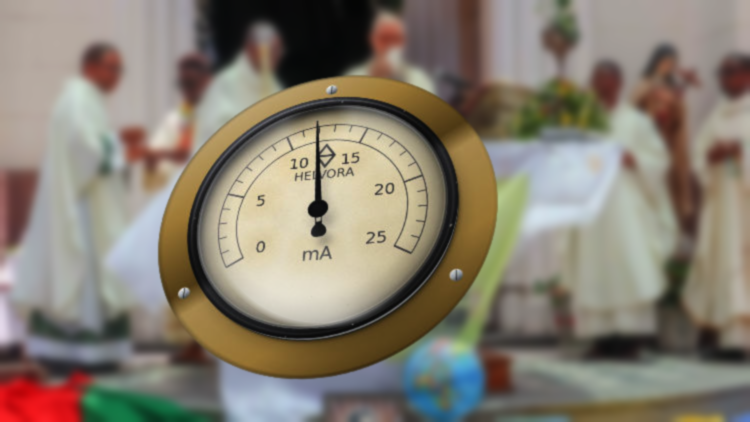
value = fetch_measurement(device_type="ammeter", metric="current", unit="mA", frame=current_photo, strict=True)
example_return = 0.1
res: 12
